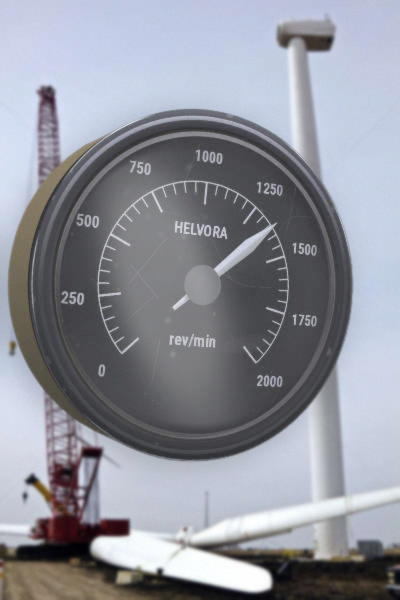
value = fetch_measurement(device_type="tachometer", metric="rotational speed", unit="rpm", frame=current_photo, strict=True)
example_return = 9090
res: 1350
